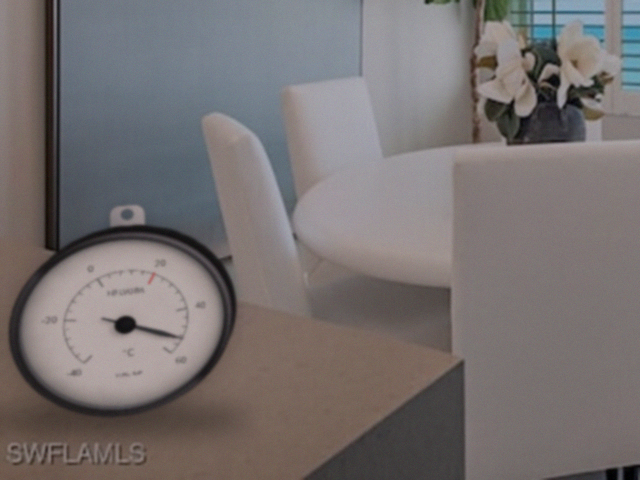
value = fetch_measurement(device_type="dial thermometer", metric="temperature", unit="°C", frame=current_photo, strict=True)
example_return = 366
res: 52
